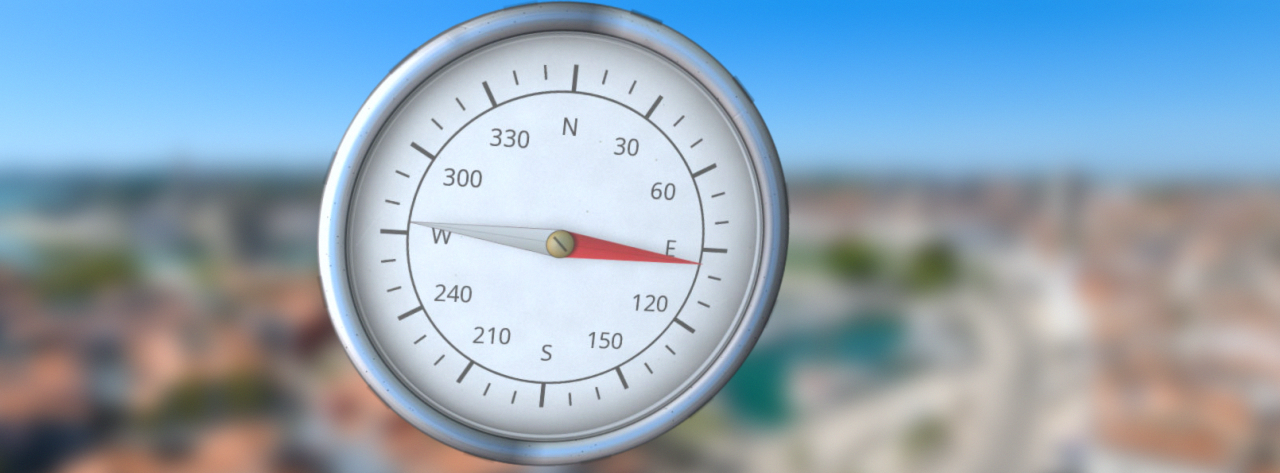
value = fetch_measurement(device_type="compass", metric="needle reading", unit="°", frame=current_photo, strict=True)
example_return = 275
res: 95
